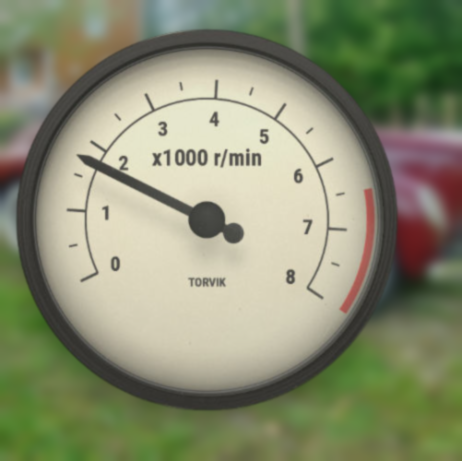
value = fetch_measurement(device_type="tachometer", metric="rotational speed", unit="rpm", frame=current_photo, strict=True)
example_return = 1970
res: 1750
